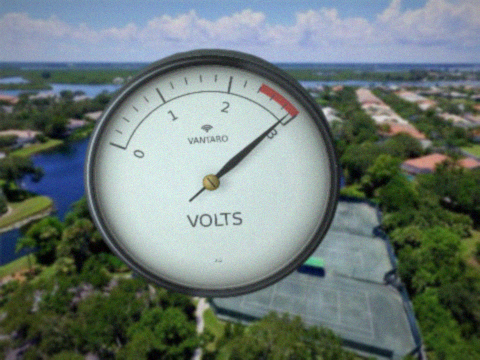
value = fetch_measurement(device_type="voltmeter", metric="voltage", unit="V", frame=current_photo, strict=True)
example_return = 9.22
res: 2.9
